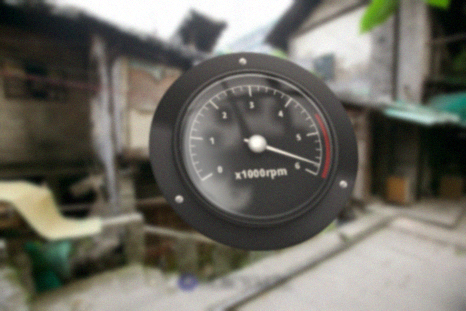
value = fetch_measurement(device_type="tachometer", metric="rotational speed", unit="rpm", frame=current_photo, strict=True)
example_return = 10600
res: 5800
